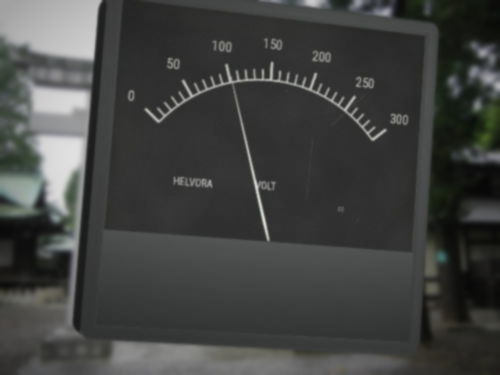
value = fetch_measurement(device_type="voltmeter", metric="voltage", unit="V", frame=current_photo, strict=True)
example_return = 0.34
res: 100
